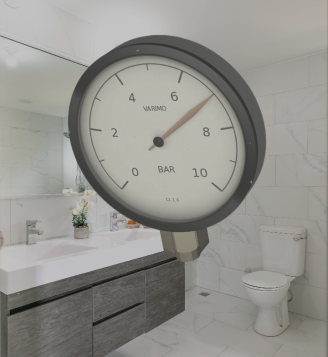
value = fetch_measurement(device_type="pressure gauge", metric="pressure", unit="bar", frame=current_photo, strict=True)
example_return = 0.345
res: 7
